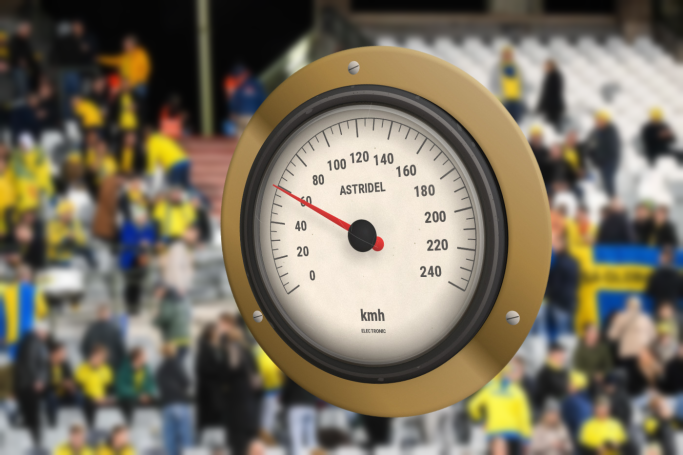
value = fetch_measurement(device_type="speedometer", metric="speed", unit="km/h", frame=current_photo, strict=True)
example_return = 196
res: 60
